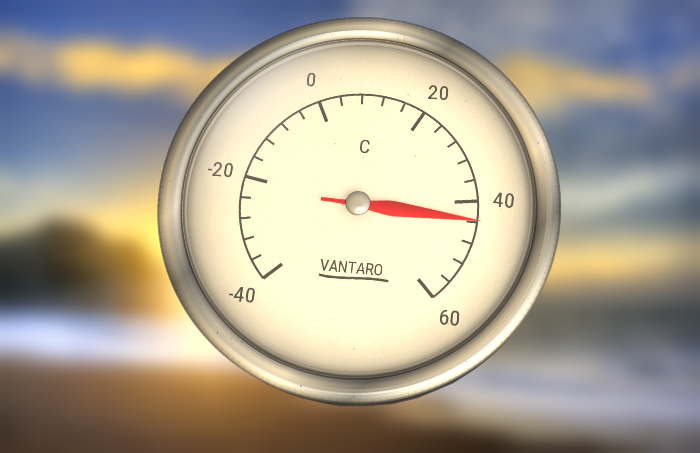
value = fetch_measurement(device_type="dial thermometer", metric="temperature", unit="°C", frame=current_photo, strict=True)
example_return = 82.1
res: 44
